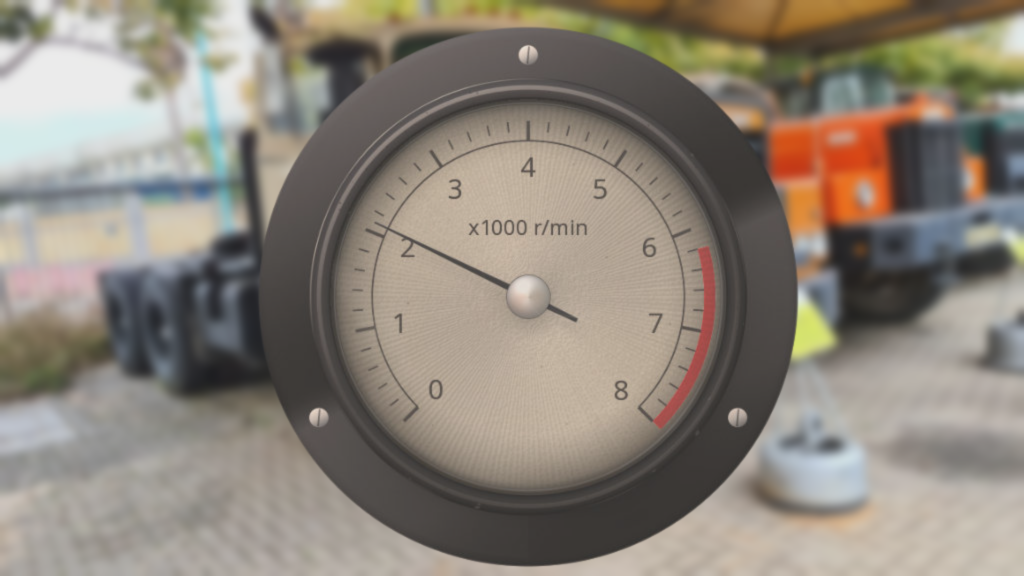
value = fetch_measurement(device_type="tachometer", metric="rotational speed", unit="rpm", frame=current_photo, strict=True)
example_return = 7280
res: 2100
